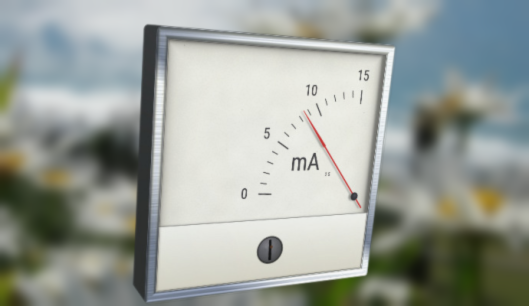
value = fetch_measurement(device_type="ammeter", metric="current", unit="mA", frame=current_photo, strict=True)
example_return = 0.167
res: 8.5
